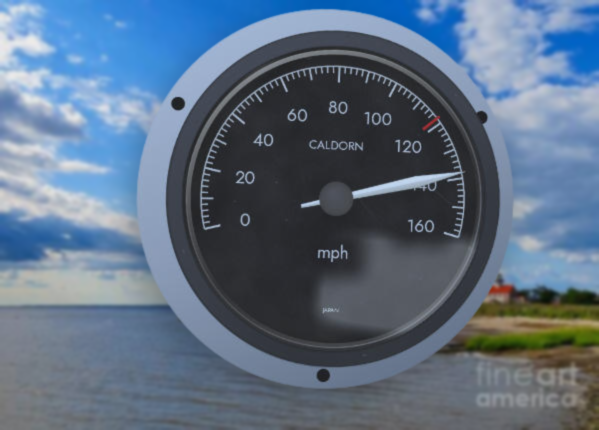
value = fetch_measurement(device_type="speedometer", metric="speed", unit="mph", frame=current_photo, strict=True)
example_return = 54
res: 138
